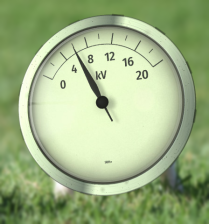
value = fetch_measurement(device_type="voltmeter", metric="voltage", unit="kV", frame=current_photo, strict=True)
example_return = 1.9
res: 6
